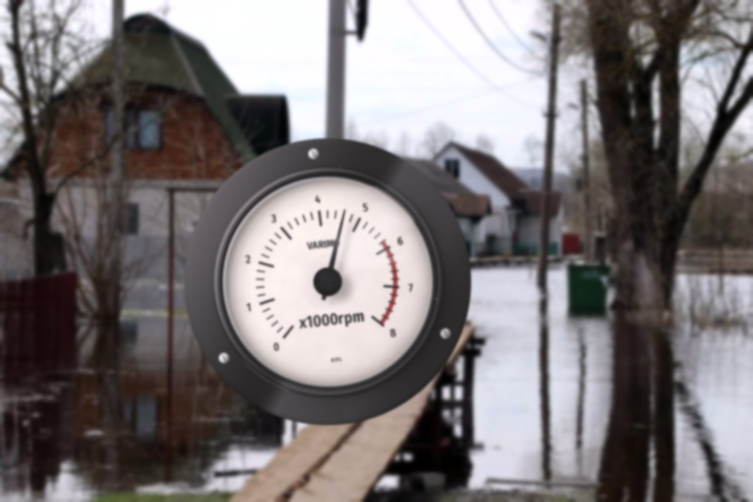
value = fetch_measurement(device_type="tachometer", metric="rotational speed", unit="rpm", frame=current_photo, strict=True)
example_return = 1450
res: 4600
